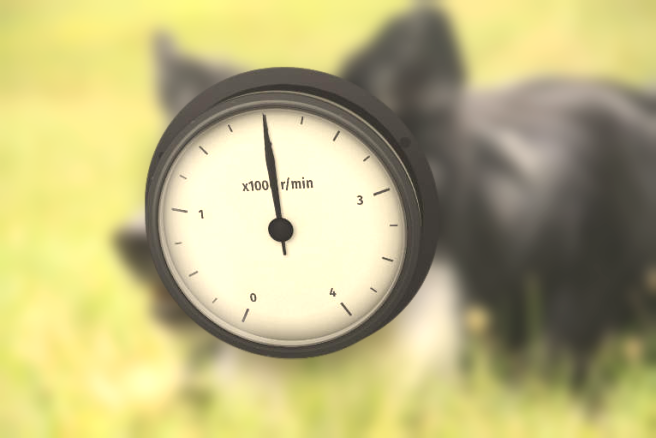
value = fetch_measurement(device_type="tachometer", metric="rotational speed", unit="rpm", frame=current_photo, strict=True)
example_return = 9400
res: 2000
